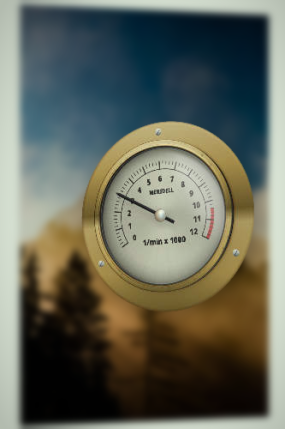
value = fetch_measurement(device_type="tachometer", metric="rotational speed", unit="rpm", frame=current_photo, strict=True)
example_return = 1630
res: 3000
